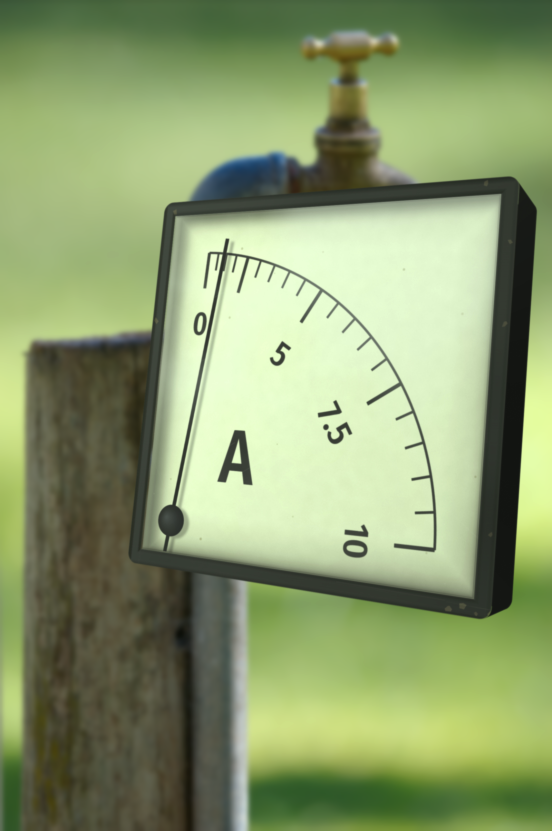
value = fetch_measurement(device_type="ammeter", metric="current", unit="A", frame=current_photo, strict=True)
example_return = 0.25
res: 1.5
